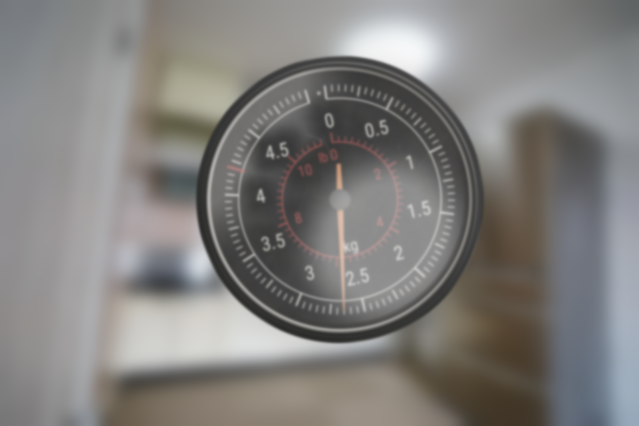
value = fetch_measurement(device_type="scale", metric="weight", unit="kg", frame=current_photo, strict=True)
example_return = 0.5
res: 2.65
